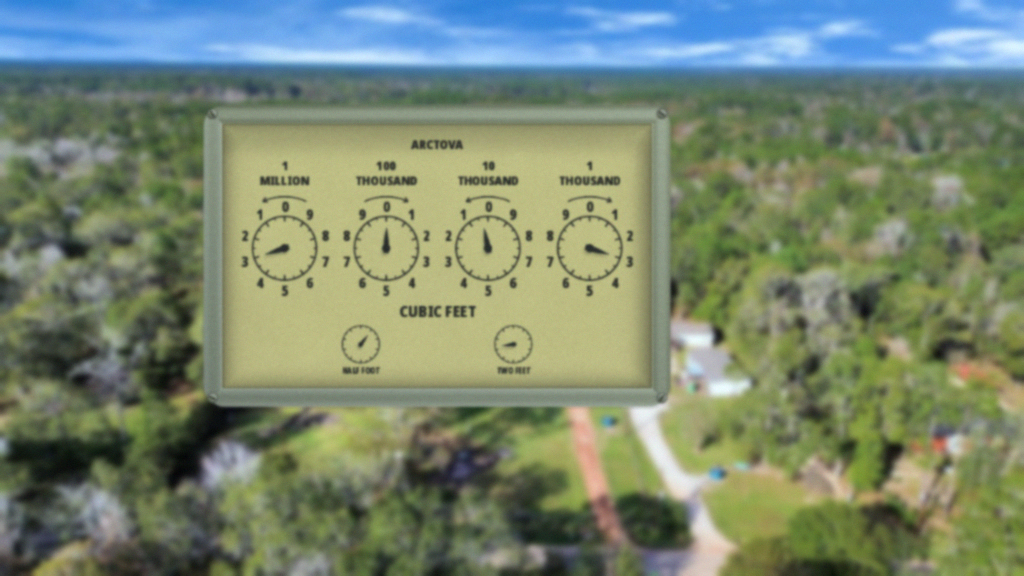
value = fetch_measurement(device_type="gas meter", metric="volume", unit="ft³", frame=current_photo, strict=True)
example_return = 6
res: 300300
